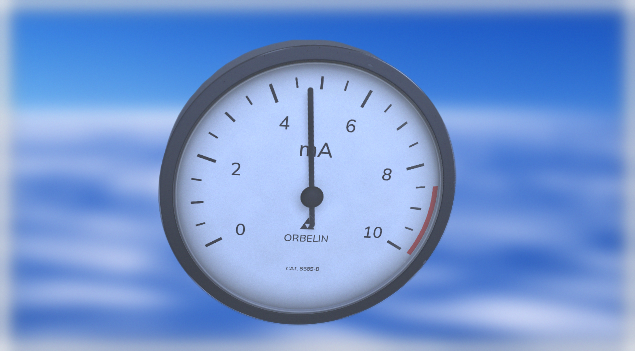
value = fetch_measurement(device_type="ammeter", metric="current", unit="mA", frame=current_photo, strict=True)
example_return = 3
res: 4.75
